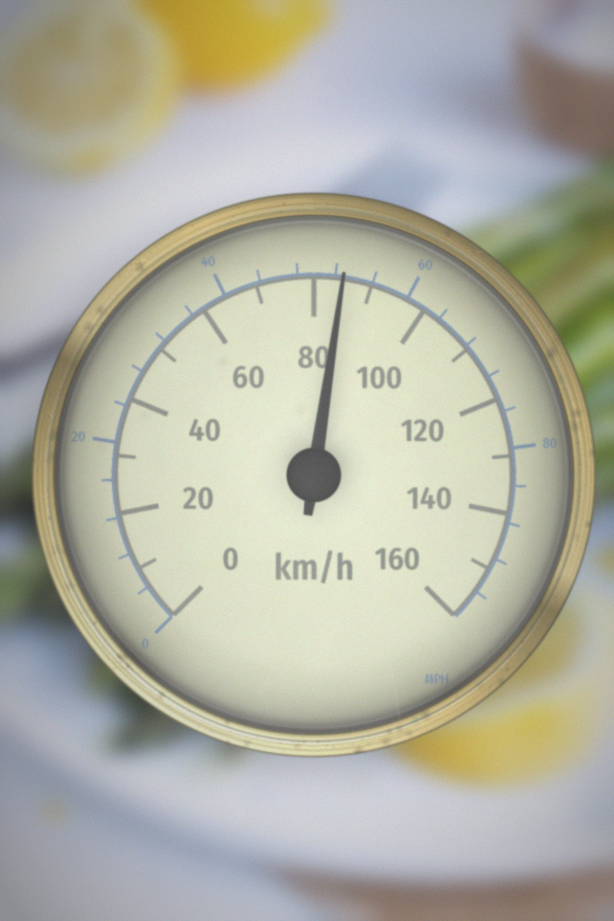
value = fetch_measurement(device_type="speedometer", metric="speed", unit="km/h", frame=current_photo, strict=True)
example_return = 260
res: 85
